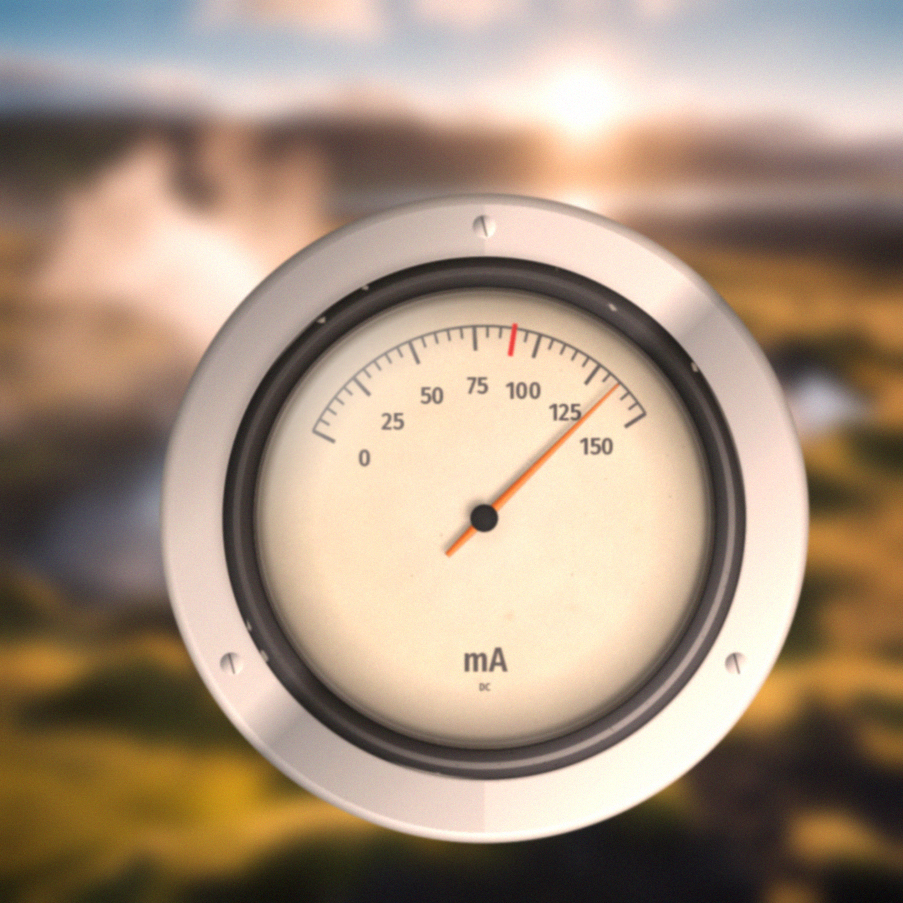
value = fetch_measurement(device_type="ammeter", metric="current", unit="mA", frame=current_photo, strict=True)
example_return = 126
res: 135
